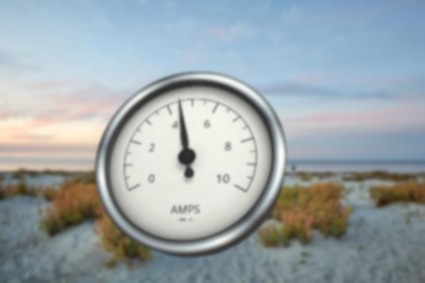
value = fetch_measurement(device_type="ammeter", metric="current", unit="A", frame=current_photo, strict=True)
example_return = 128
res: 4.5
